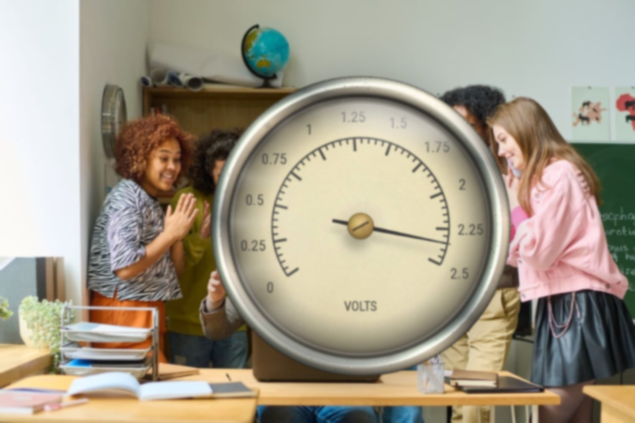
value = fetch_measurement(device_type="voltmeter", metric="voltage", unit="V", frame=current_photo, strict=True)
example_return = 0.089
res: 2.35
